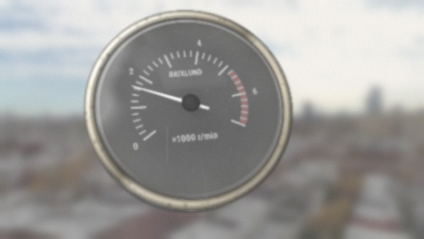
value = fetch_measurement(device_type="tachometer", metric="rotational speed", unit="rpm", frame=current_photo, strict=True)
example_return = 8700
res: 1600
